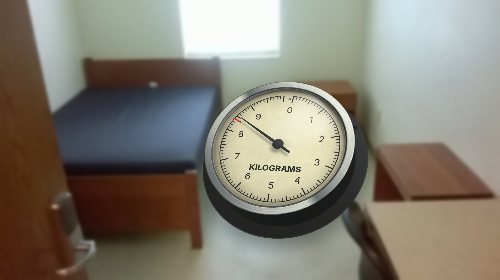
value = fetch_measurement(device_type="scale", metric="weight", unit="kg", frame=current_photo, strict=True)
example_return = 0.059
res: 8.5
